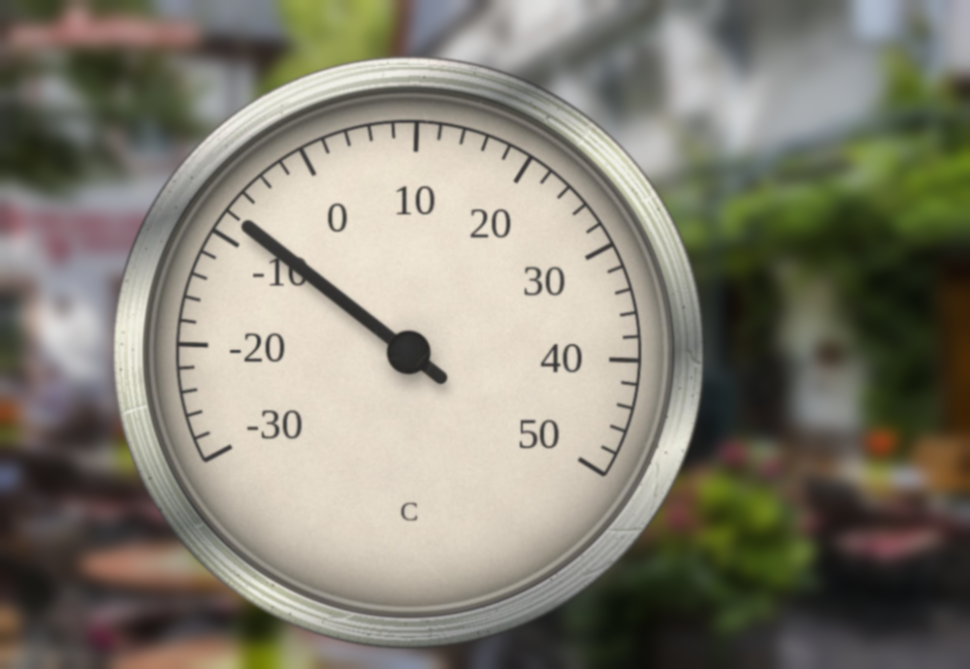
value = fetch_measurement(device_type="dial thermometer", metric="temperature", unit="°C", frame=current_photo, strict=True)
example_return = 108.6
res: -8
